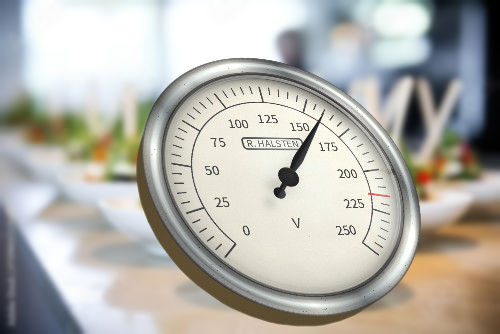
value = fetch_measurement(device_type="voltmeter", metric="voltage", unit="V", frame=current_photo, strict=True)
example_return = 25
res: 160
